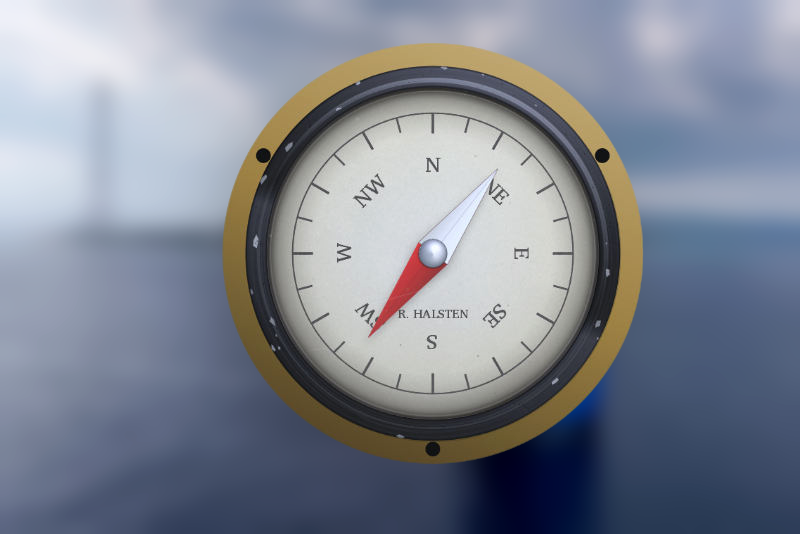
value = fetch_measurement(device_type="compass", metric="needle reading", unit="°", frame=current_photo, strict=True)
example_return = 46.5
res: 217.5
